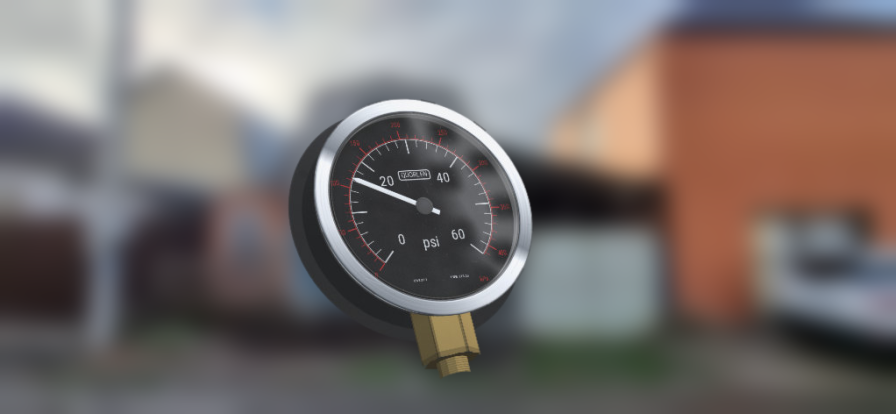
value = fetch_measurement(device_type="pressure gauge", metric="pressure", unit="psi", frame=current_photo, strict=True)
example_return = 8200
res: 16
